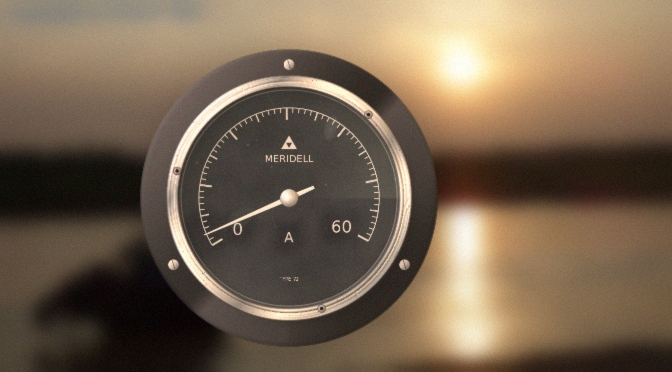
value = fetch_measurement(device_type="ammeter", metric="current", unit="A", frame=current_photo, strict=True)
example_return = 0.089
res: 2
